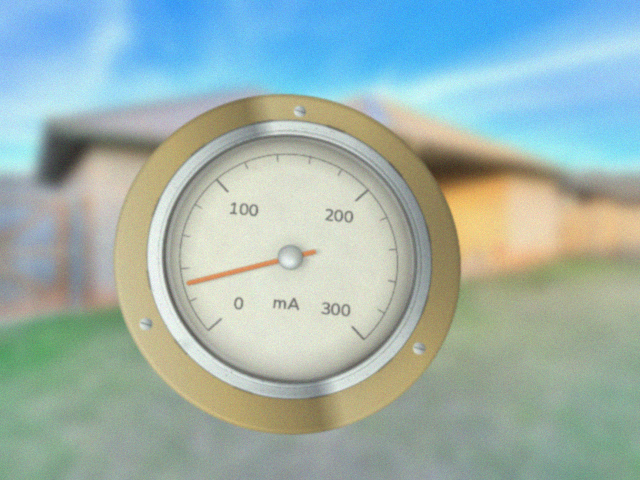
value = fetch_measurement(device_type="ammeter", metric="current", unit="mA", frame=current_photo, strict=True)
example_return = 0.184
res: 30
